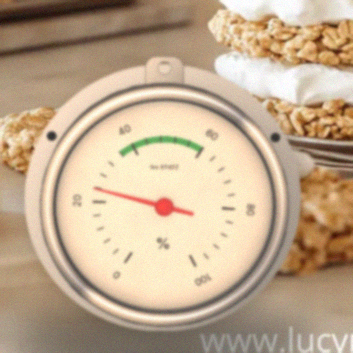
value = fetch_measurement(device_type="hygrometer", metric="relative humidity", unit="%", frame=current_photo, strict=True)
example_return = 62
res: 24
